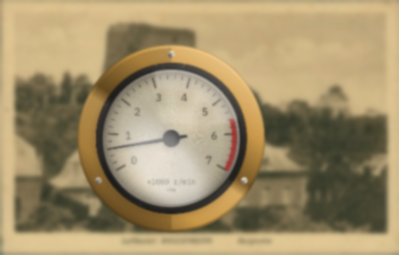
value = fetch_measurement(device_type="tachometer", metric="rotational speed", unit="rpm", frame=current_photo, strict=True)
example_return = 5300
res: 600
